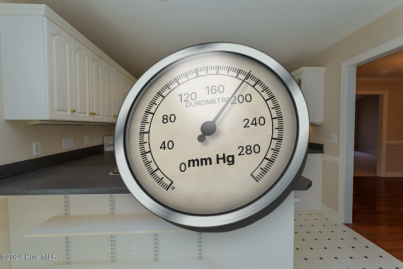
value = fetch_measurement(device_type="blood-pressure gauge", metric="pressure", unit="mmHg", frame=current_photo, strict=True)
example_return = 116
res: 190
